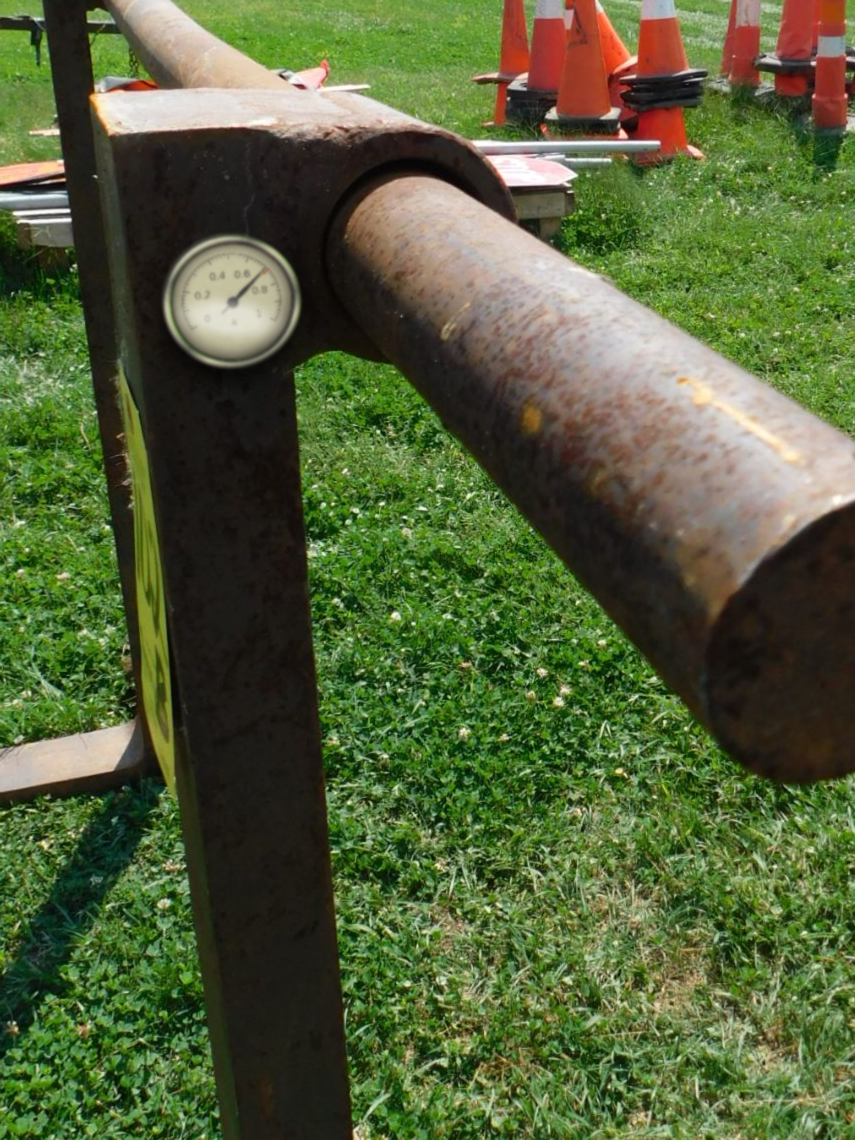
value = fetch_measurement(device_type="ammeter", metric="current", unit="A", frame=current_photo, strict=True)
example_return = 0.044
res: 0.7
